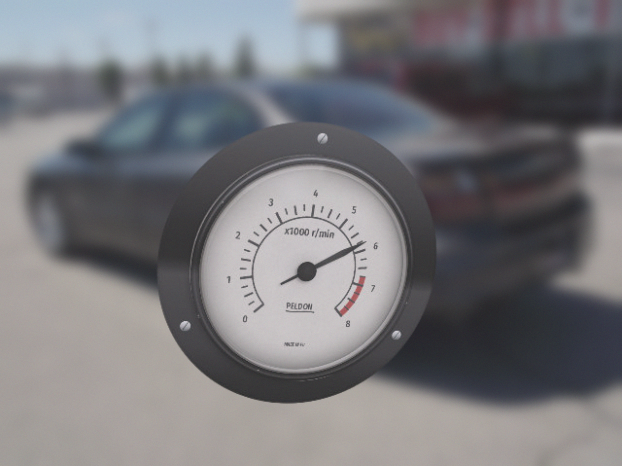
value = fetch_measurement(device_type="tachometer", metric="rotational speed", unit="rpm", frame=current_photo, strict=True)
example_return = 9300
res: 5750
